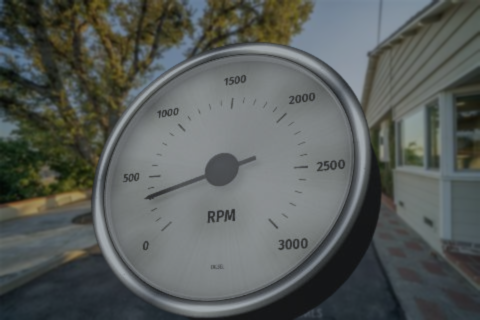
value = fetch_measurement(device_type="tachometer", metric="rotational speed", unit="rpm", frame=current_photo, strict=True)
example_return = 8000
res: 300
